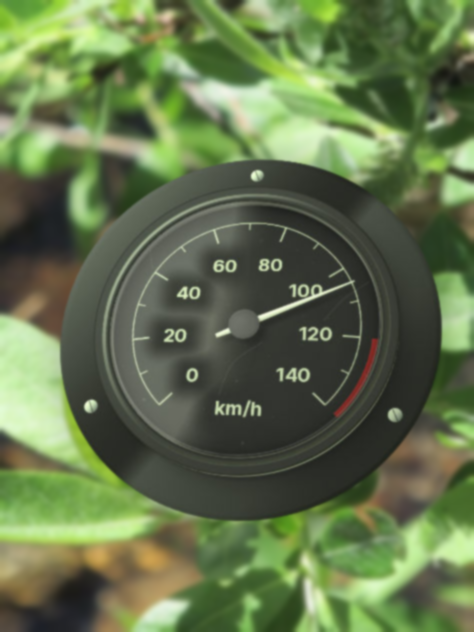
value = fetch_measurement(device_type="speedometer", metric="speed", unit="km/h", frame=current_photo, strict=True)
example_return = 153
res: 105
